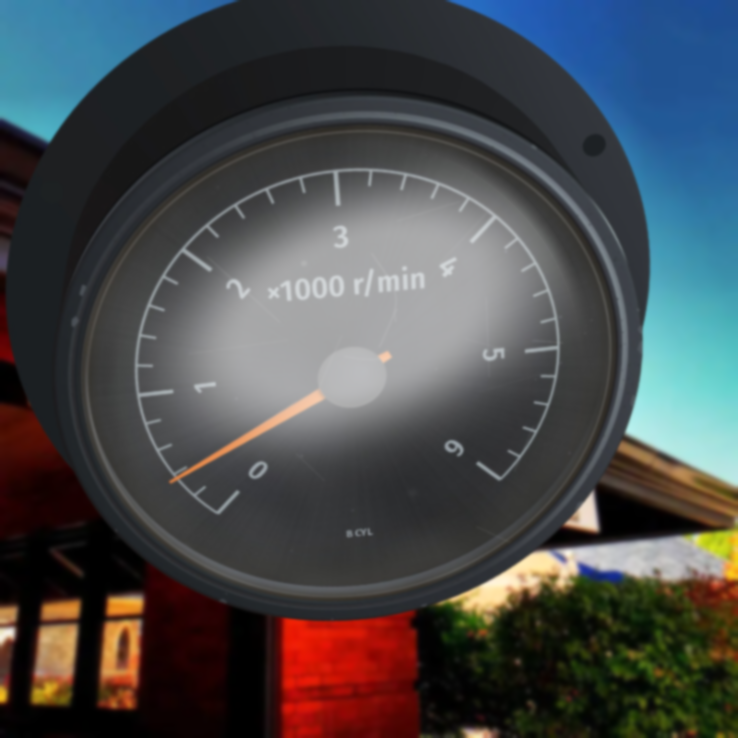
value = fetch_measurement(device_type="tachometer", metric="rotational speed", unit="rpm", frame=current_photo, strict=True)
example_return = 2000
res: 400
